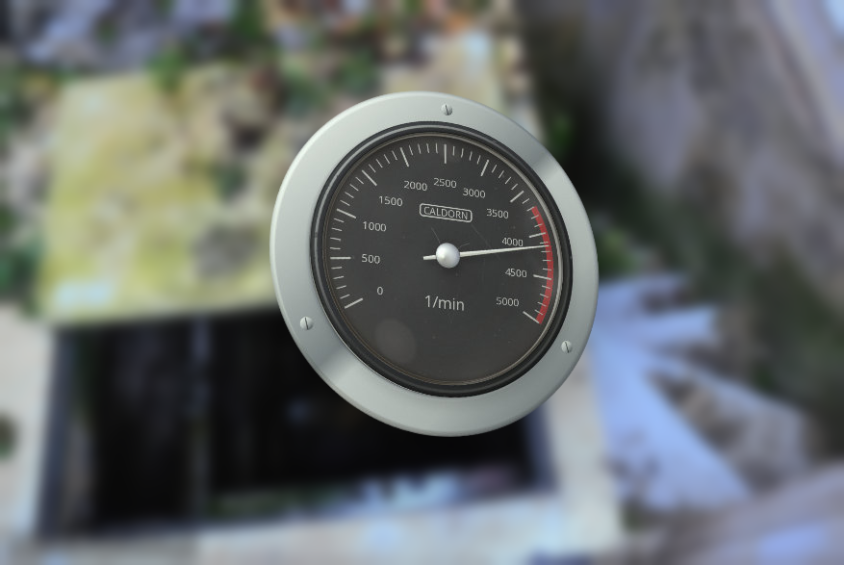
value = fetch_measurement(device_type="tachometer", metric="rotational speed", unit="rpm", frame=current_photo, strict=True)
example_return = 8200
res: 4150
